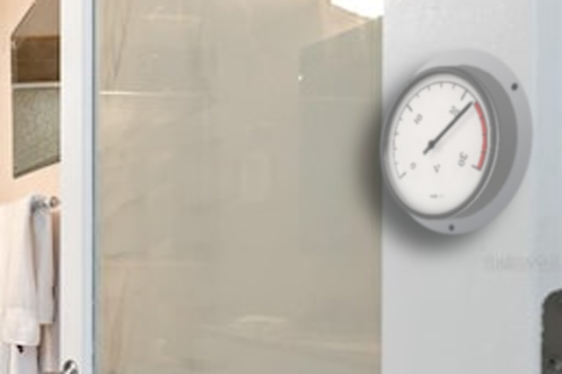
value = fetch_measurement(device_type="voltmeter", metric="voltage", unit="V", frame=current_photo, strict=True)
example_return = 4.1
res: 22
